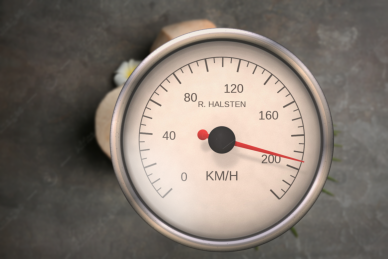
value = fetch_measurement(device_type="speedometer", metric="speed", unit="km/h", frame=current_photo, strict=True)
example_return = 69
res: 195
